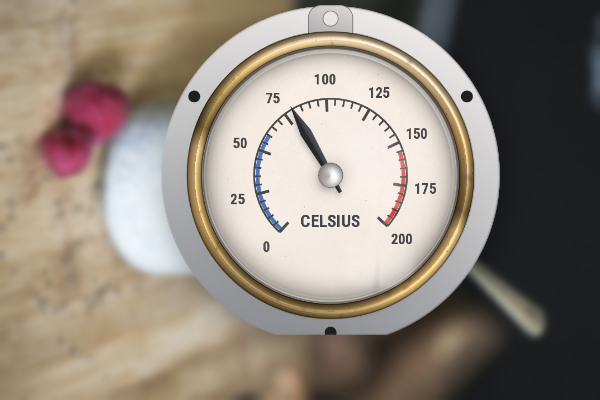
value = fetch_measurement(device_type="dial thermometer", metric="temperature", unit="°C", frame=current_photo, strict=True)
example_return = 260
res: 80
